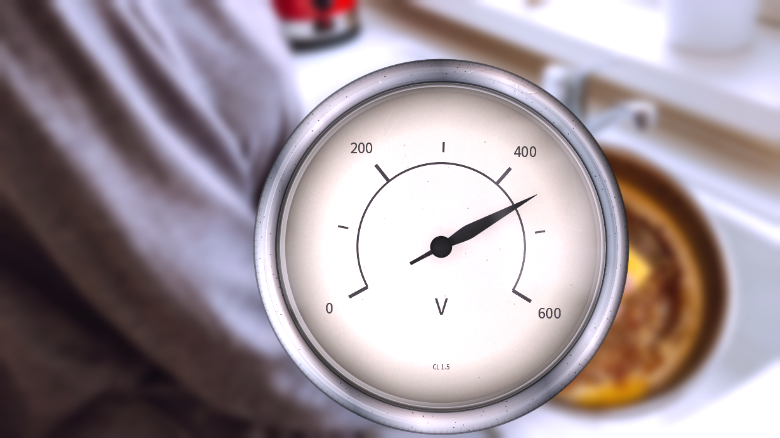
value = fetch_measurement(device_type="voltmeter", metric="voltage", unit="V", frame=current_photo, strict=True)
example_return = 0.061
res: 450
